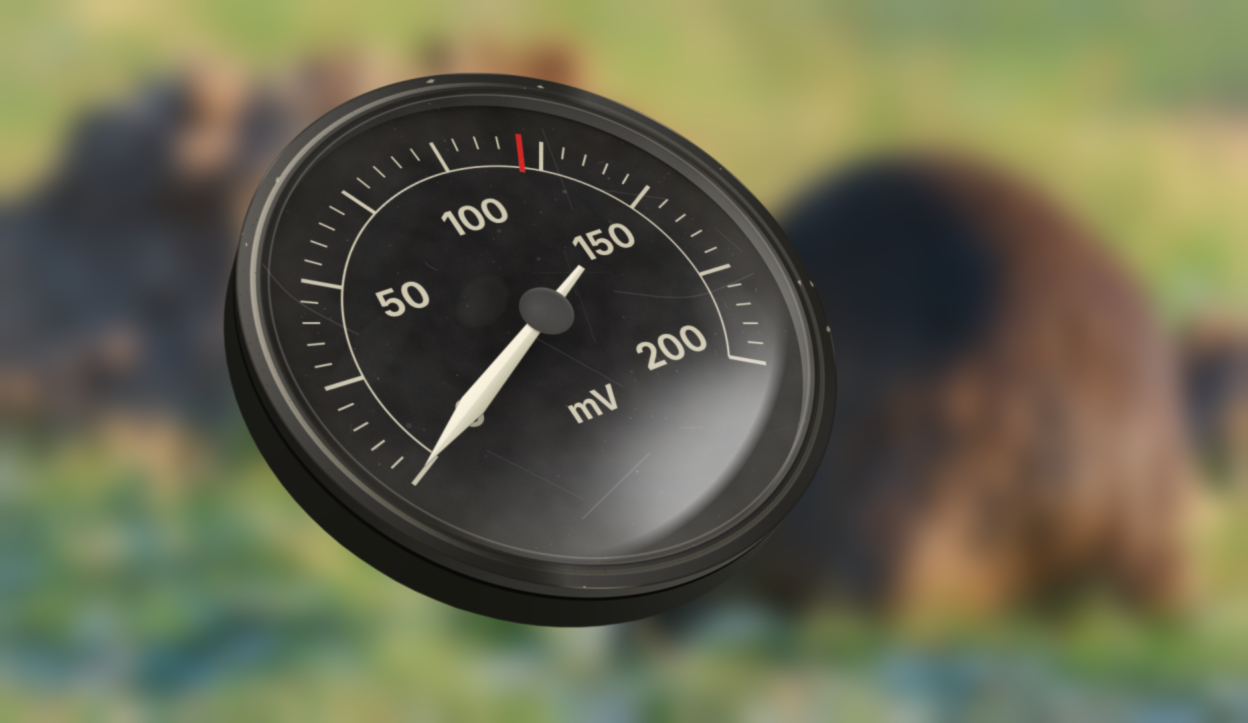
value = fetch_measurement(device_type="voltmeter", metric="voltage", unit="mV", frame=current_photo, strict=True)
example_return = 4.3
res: 0
